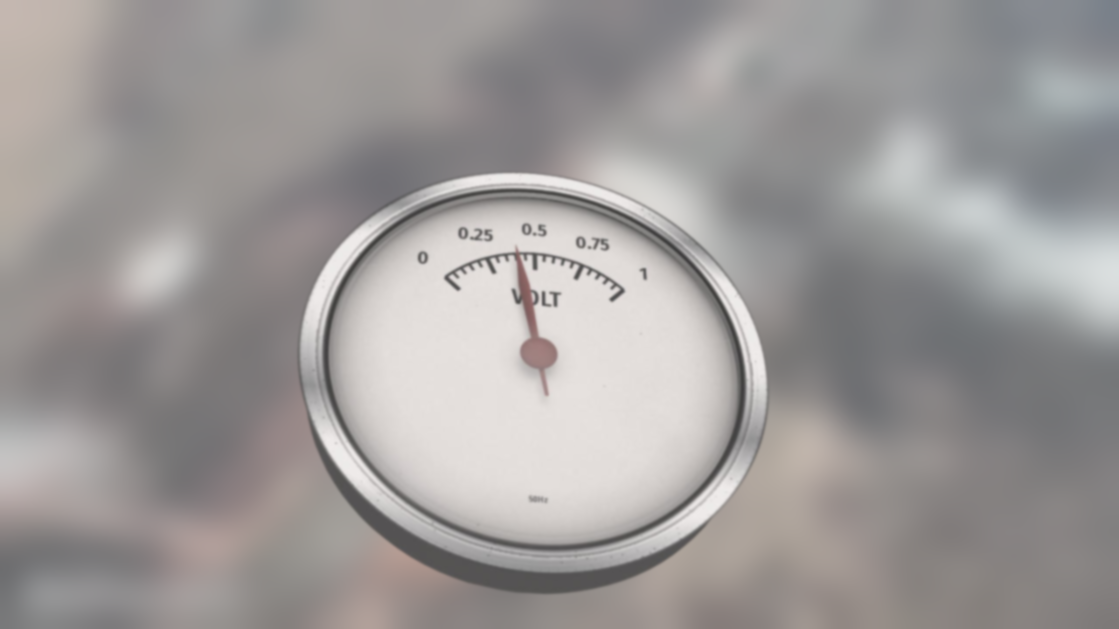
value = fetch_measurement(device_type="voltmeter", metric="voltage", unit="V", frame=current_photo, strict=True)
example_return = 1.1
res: 0.4
